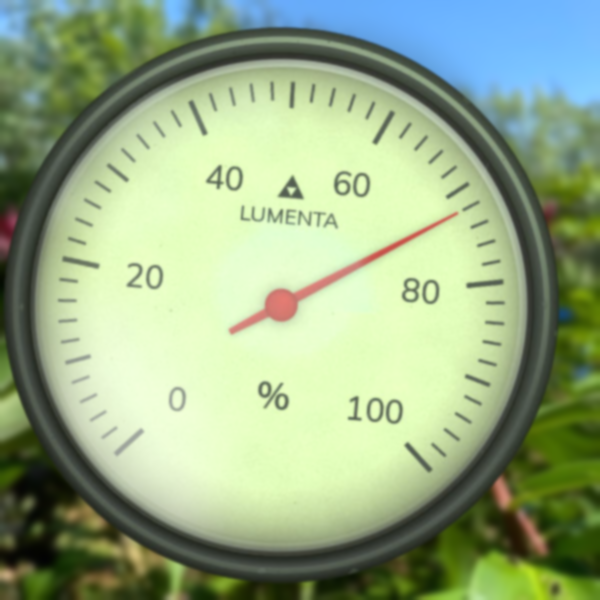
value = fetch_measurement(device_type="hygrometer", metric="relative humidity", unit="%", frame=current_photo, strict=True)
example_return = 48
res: 72
